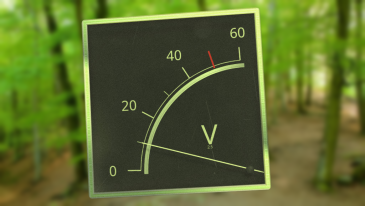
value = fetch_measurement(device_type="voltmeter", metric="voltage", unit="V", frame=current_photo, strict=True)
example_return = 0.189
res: 10
